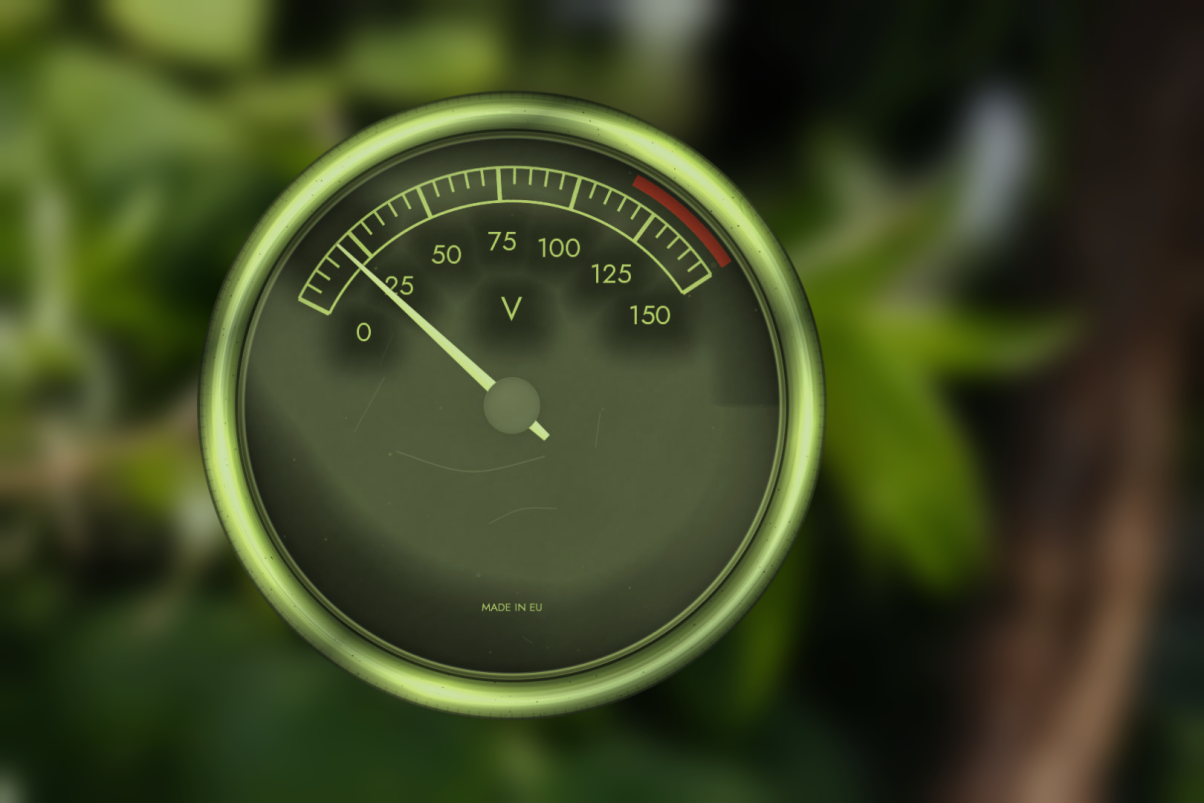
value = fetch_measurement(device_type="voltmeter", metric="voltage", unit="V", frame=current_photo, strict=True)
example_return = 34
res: 20
